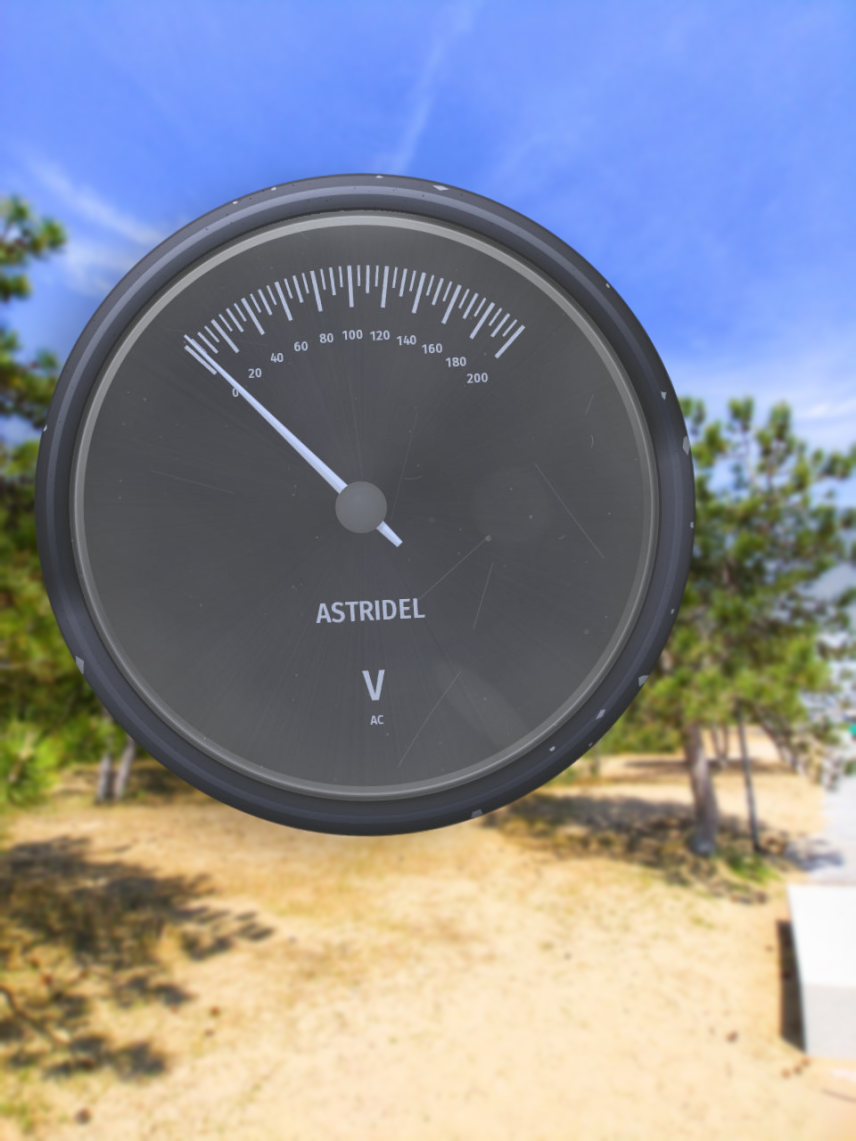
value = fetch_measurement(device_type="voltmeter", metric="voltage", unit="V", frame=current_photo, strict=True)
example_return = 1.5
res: 5
